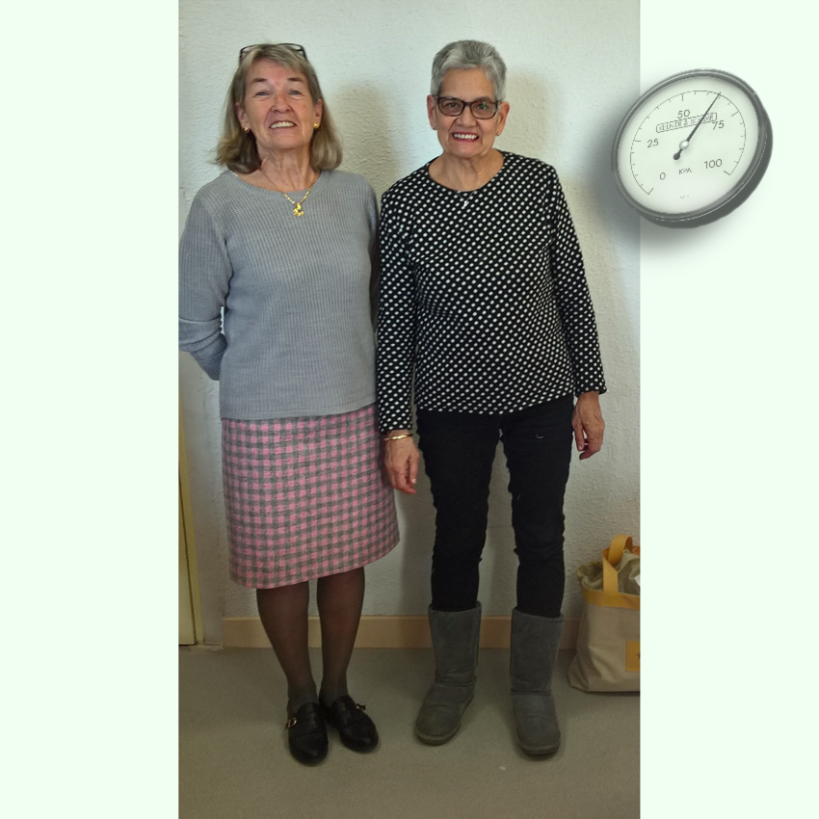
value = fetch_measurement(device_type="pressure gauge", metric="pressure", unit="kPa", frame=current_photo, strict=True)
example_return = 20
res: 65
